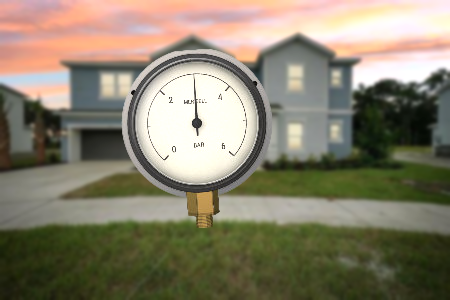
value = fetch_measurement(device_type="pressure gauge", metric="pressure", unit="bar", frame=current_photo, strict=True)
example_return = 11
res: 3
